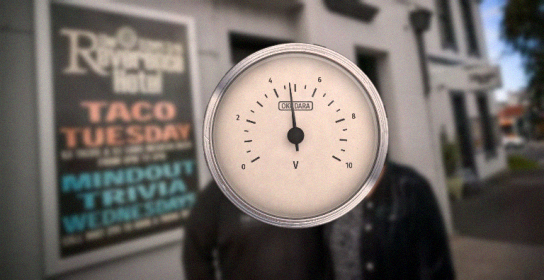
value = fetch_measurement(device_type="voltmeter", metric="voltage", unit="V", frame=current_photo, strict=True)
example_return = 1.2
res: 4.75
